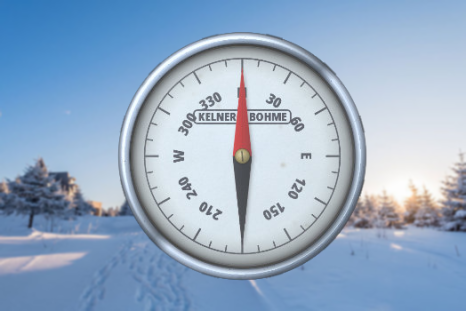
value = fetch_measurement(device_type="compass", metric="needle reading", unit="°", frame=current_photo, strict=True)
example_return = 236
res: 0
